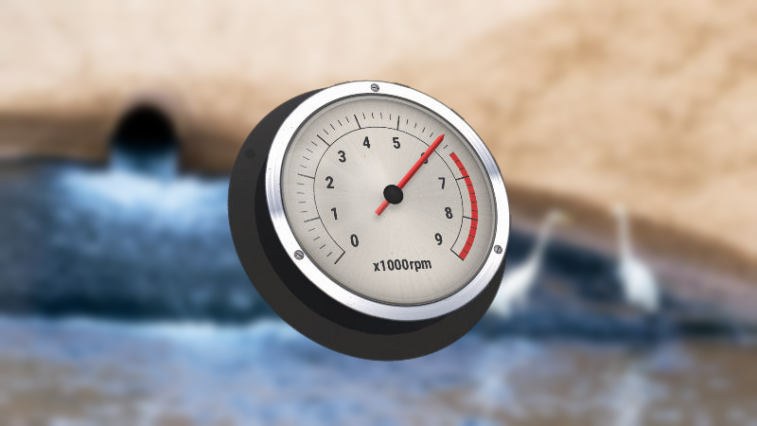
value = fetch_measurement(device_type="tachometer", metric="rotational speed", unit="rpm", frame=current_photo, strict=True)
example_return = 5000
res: 6000
